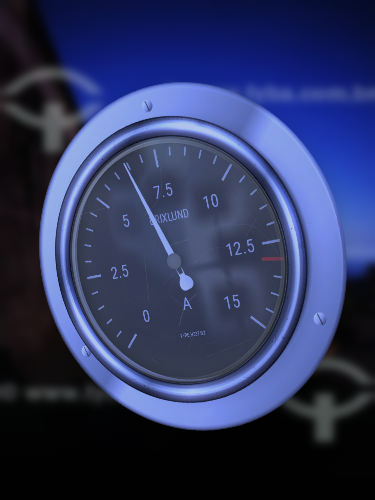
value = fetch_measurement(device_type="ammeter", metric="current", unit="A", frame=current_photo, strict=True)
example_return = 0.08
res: 6.5
